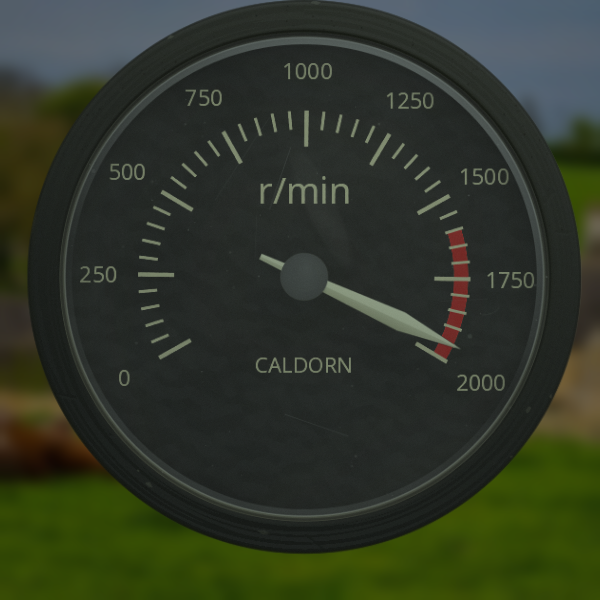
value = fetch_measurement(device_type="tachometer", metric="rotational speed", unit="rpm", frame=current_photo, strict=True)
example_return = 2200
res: 1950
